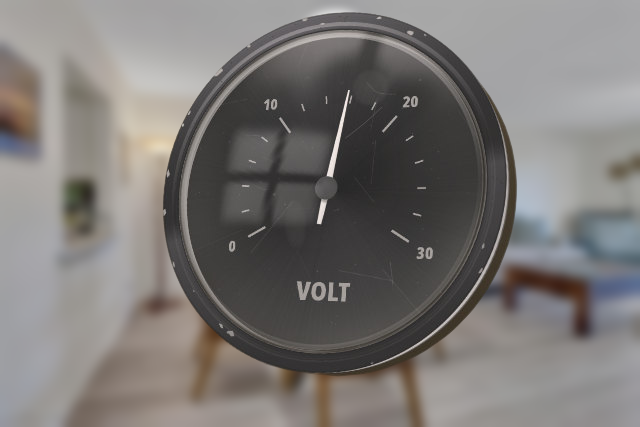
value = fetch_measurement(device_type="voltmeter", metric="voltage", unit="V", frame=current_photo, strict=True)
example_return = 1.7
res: 16
